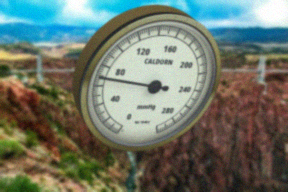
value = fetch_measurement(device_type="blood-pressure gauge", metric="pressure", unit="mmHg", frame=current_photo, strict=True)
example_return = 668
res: 70
